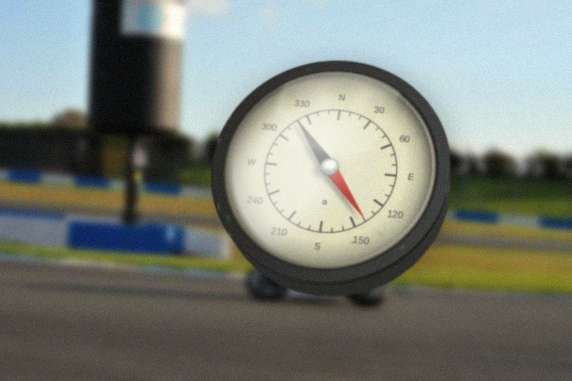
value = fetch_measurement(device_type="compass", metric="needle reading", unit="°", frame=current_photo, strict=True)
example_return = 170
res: 140
